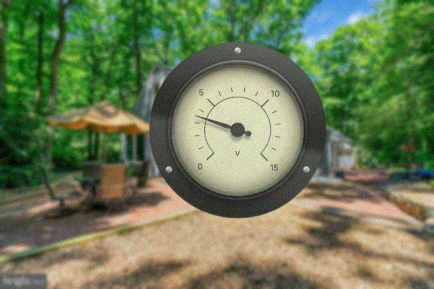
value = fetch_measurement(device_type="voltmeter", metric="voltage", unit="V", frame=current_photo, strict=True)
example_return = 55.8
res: 3.5
